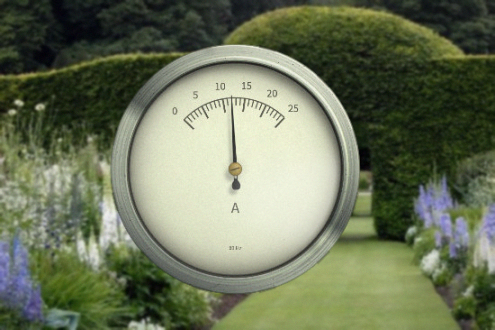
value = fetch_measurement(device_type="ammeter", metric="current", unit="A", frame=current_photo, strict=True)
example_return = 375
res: 12
